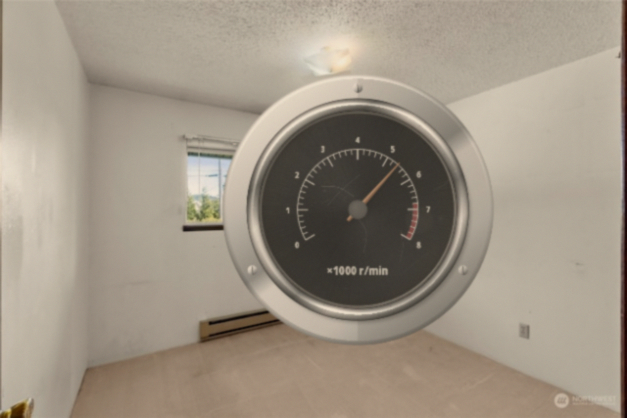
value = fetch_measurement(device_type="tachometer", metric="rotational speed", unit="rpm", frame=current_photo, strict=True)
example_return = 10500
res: 5400
